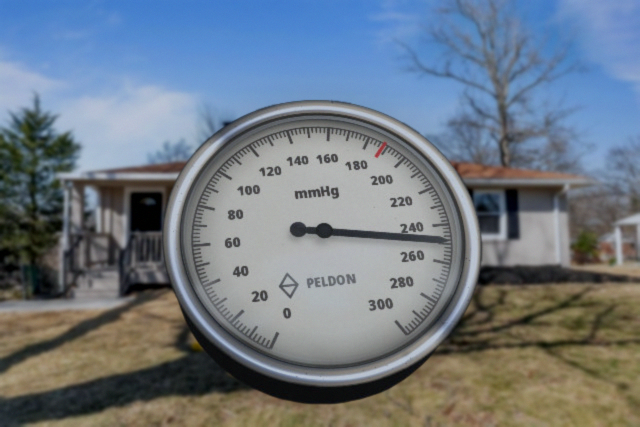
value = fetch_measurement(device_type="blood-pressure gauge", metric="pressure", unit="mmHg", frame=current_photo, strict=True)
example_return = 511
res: 250
